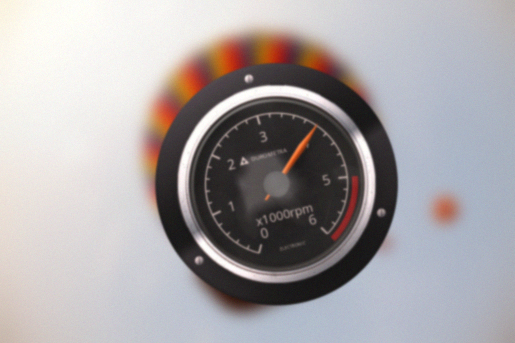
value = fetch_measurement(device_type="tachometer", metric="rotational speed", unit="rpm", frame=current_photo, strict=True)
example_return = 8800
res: 4000
